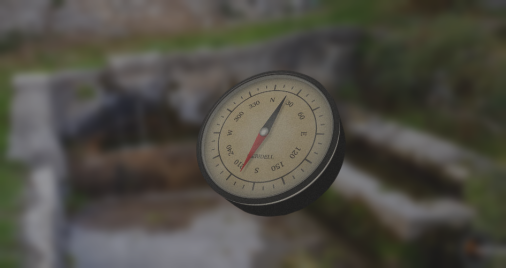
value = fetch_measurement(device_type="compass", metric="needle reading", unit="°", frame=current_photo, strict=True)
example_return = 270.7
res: 200
